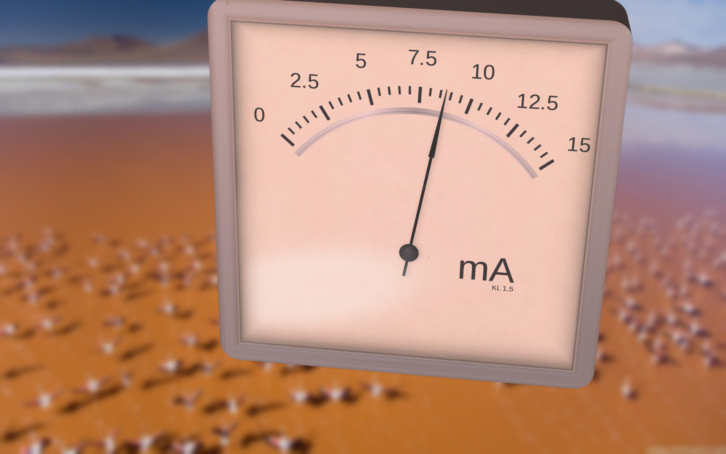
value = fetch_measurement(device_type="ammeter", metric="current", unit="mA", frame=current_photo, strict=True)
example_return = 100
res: 8.75
